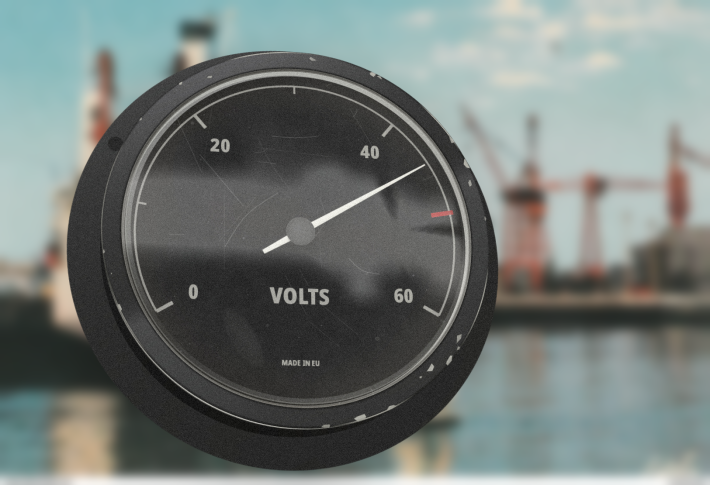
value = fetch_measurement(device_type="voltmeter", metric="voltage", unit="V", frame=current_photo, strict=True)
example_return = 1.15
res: 45
